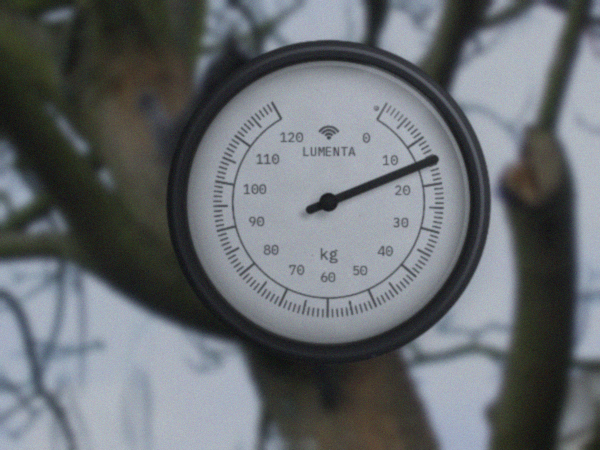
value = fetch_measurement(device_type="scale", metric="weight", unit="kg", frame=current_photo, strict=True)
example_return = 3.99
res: 15
